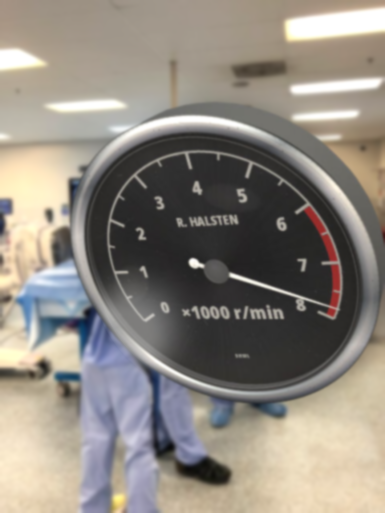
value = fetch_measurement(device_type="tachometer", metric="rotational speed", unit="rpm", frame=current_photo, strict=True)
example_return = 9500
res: 7750
